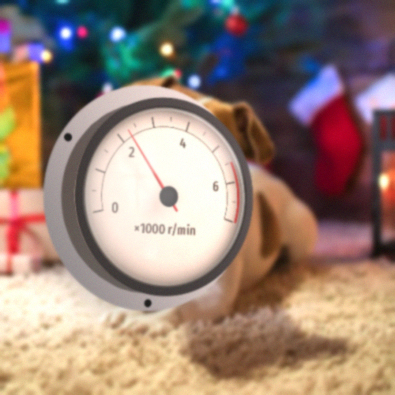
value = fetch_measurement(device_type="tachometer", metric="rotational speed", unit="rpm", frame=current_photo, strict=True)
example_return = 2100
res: 2250
